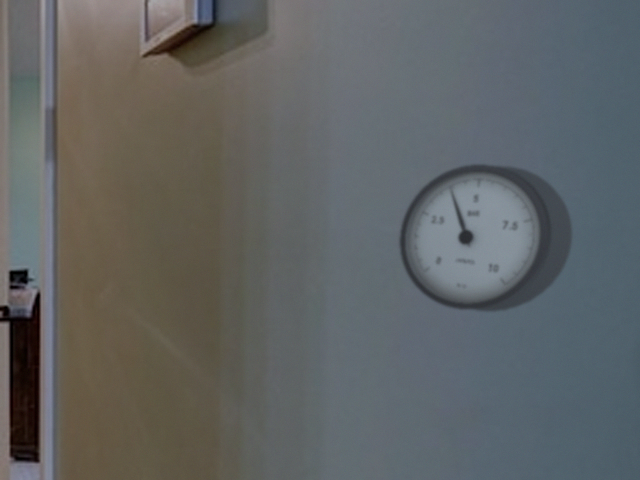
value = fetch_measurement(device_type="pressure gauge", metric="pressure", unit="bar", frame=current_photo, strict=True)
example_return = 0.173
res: 4
